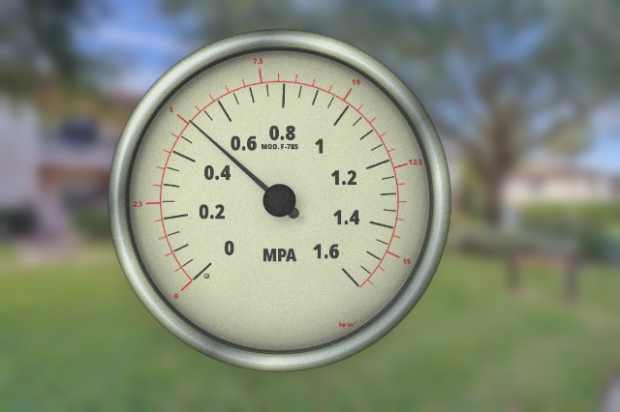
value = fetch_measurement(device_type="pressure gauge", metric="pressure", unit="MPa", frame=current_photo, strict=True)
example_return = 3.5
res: 0.5
